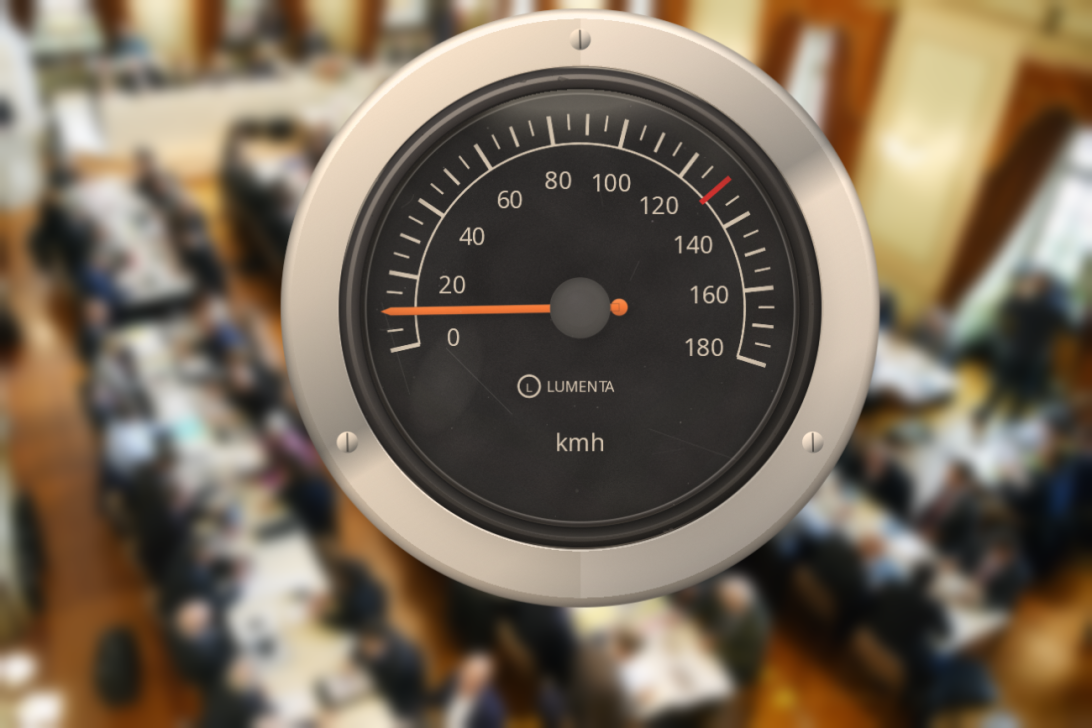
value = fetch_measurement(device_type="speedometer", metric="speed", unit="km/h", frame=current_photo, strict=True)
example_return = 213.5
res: 10
